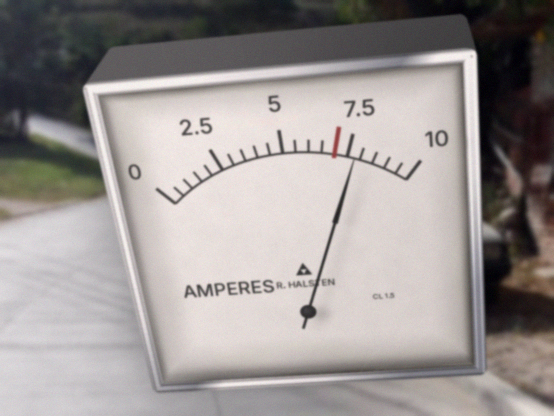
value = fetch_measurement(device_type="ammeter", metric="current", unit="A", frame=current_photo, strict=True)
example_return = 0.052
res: 7.75
